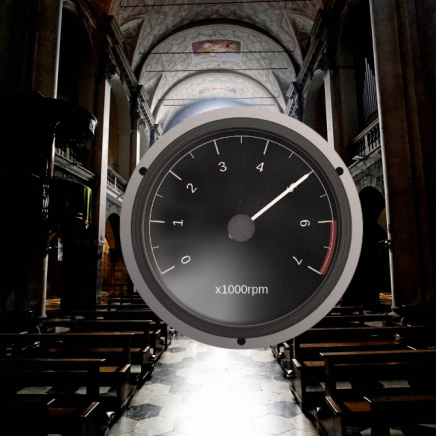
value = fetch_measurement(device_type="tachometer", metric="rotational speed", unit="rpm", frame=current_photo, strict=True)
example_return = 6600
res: 5000
